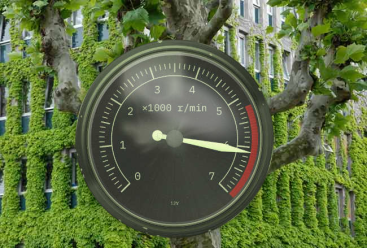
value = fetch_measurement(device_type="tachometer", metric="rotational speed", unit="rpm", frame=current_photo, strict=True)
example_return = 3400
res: 6100
